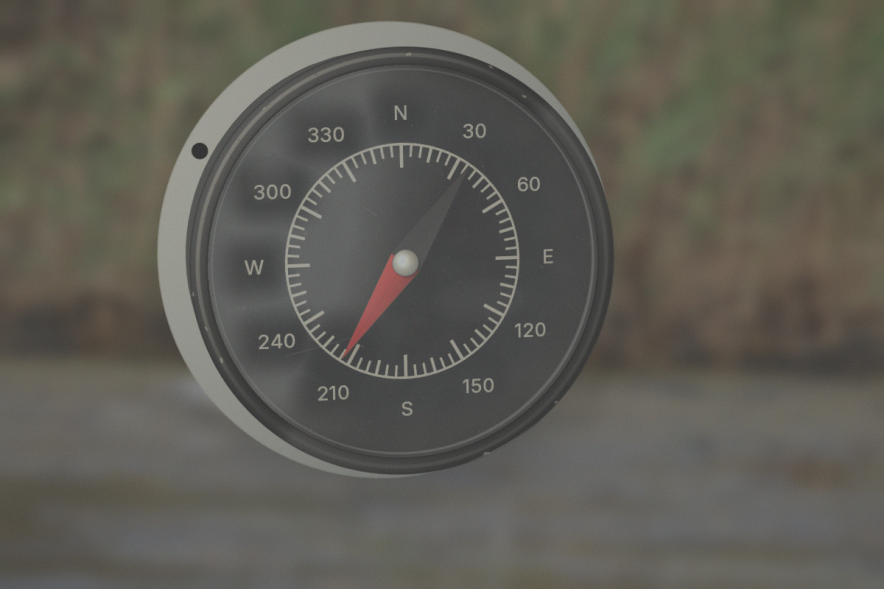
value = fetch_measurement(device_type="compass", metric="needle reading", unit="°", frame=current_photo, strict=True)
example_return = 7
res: 215
